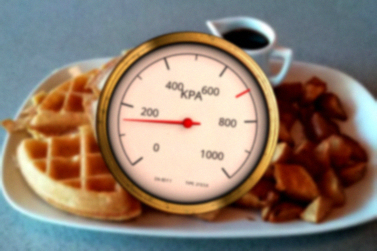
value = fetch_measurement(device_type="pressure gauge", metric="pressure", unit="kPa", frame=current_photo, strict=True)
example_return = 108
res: 150
